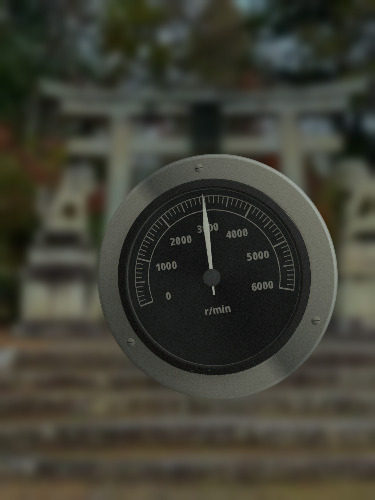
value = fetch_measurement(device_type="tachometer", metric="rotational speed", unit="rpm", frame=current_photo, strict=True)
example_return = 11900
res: 3000
